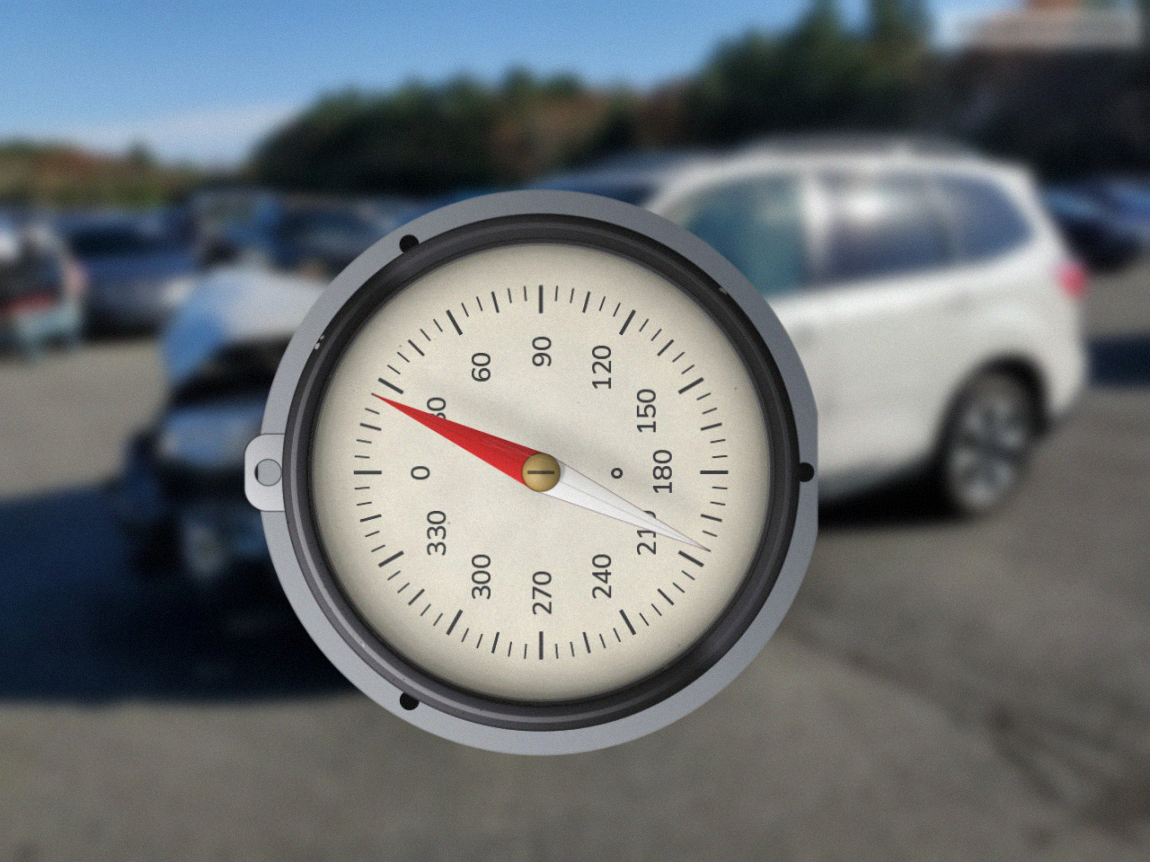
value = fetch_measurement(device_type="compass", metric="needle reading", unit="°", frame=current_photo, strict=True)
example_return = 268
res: 25
